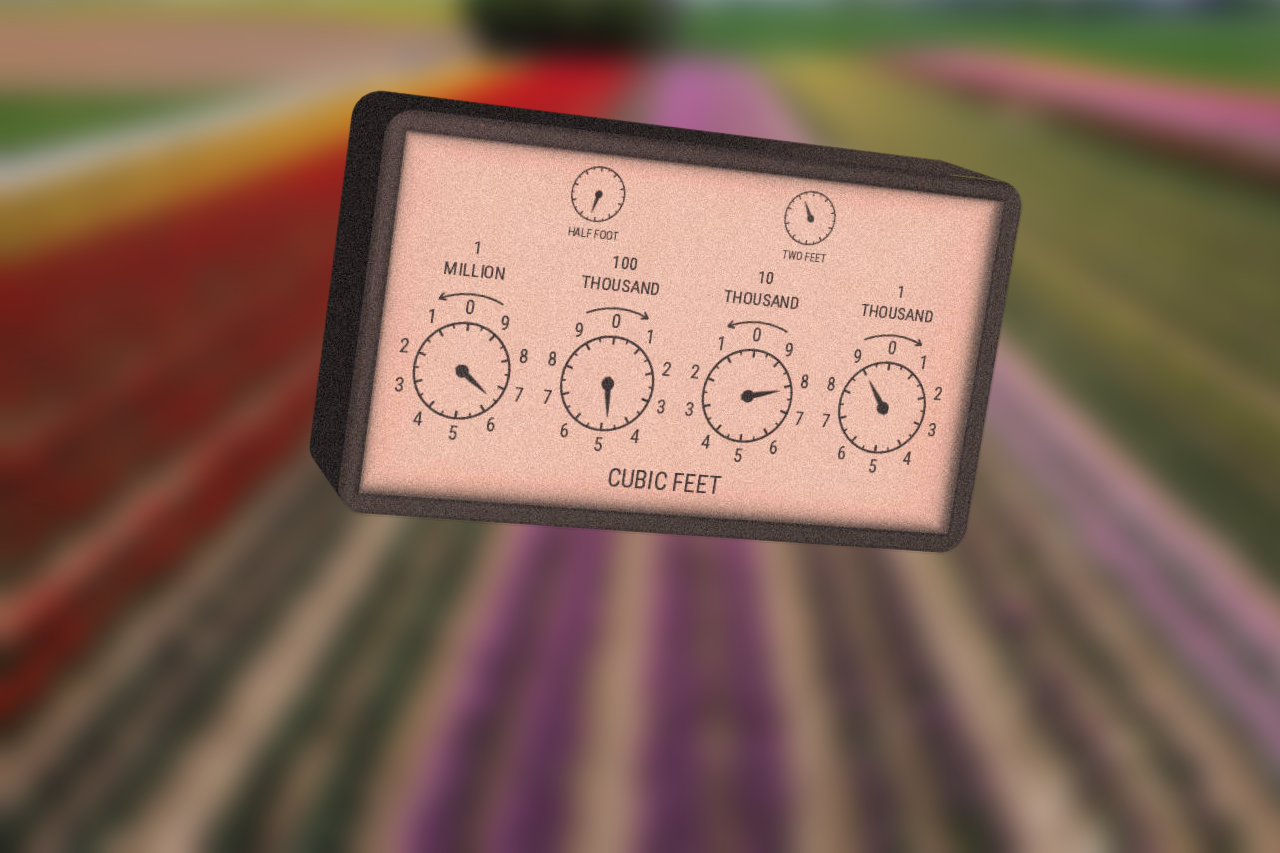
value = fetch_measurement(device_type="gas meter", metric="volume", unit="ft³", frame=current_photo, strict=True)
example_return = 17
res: 647900
